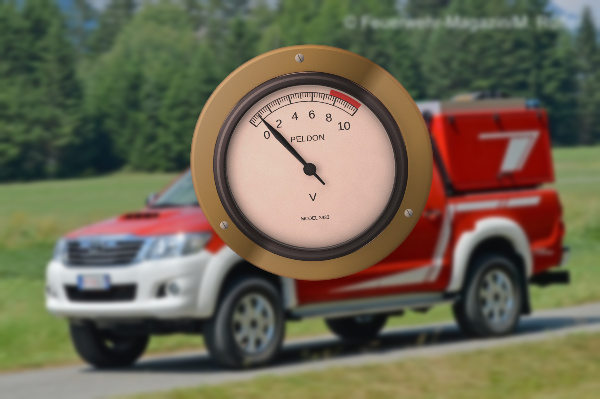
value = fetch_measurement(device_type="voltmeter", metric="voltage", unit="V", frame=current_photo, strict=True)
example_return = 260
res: 1
